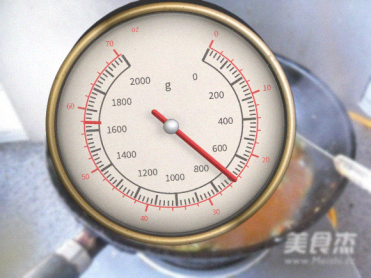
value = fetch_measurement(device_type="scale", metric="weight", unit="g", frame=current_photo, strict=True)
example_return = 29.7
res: 700
